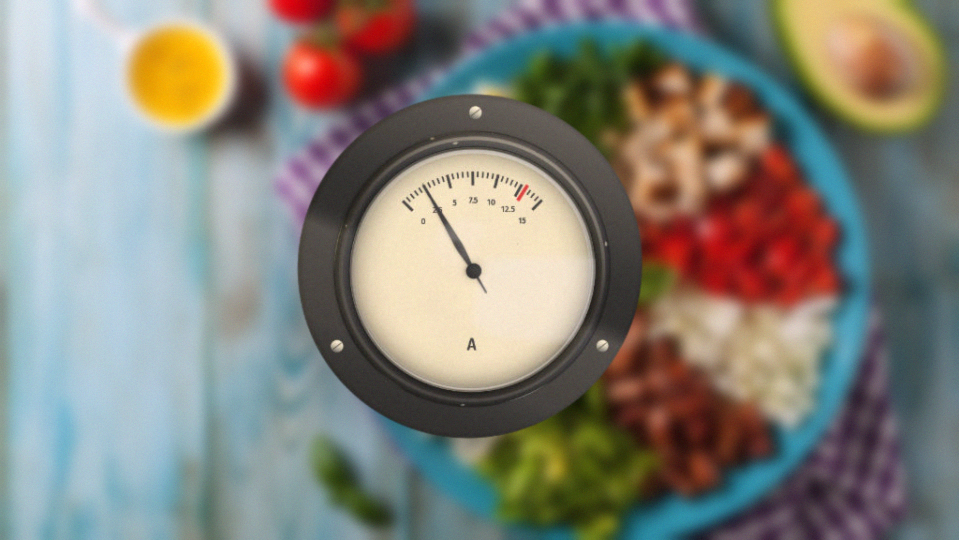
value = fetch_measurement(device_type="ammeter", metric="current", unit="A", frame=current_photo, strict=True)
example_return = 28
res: 2.5
